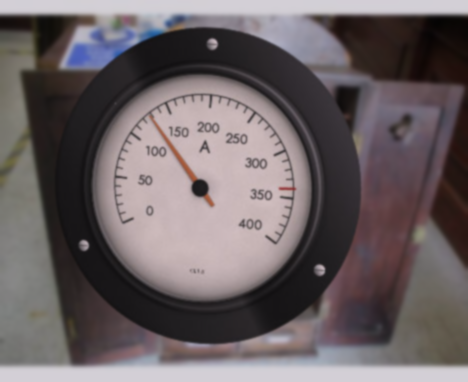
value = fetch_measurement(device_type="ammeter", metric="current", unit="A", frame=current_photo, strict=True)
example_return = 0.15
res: 130
